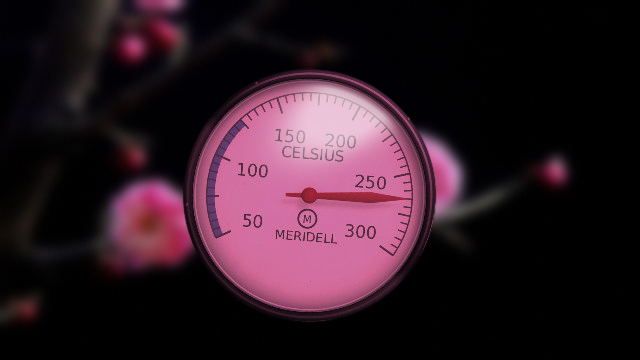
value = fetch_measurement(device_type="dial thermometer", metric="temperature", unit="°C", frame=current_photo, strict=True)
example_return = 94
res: 265
